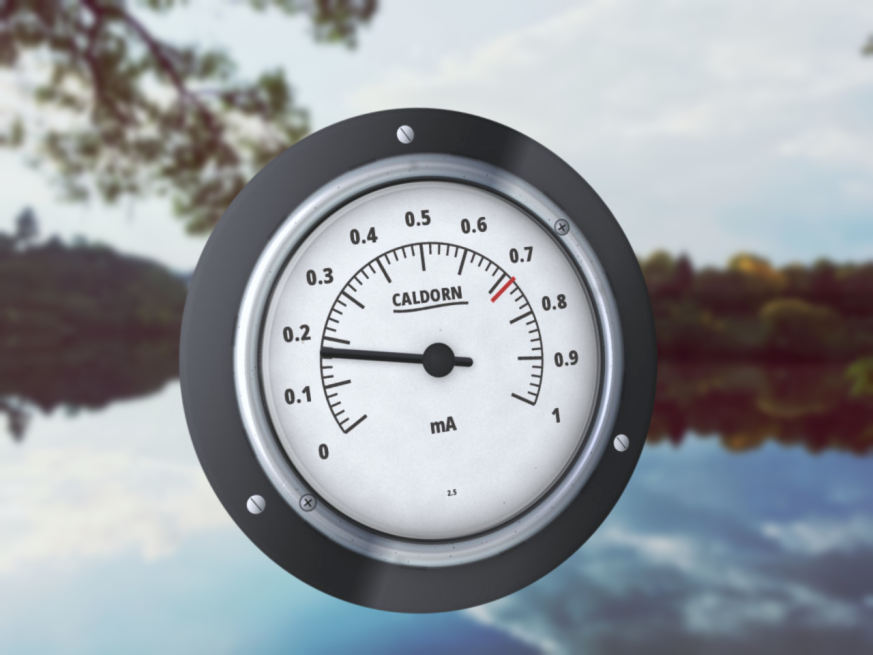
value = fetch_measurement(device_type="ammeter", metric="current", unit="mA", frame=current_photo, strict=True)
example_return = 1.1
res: 0.17
